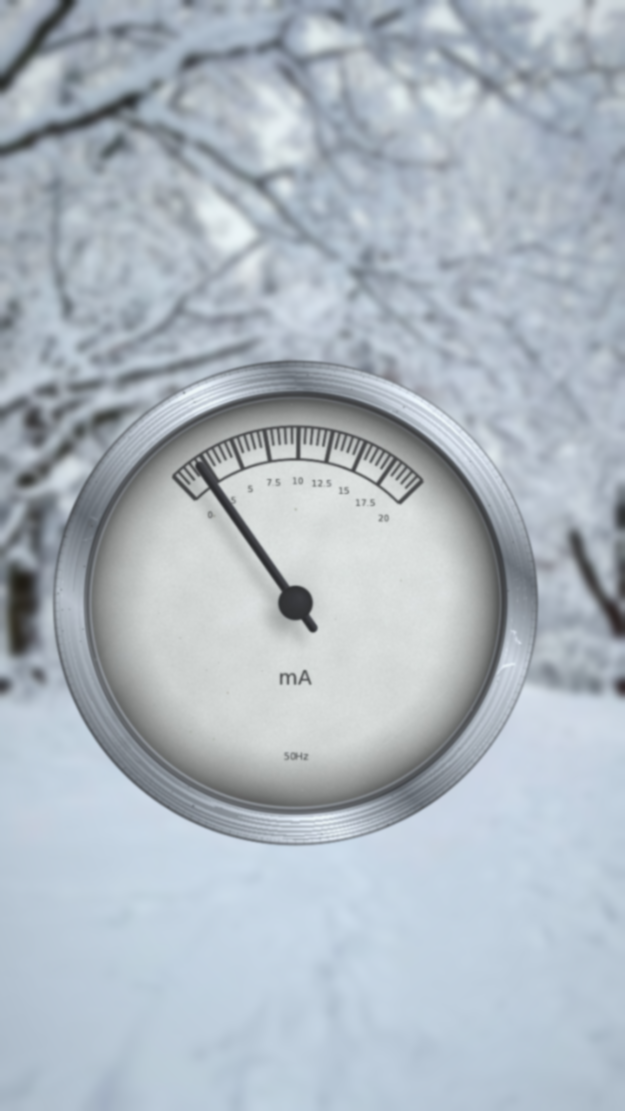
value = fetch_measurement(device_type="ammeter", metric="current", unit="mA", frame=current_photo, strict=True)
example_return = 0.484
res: 2
